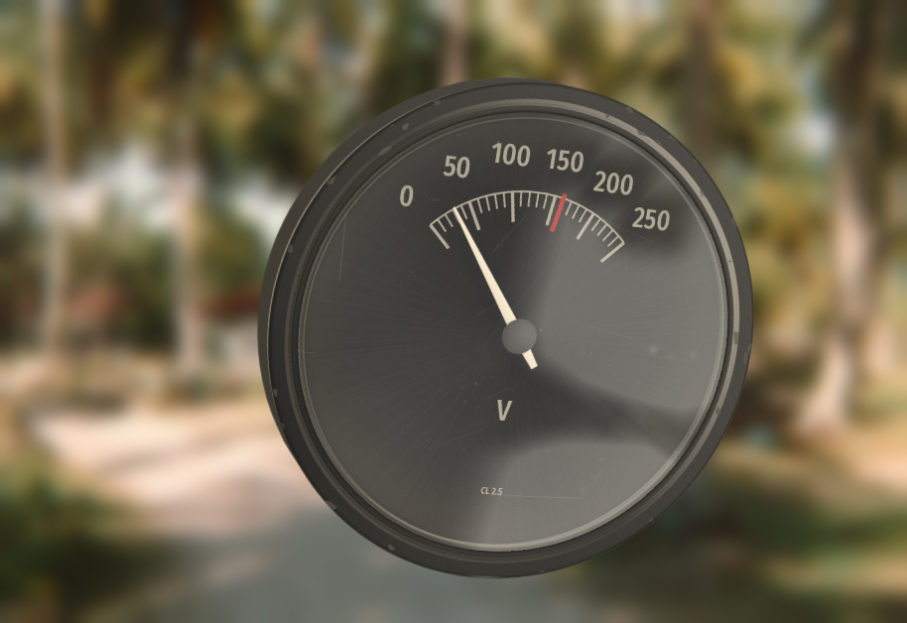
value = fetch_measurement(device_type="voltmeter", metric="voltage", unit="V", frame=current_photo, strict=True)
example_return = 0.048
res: 30
